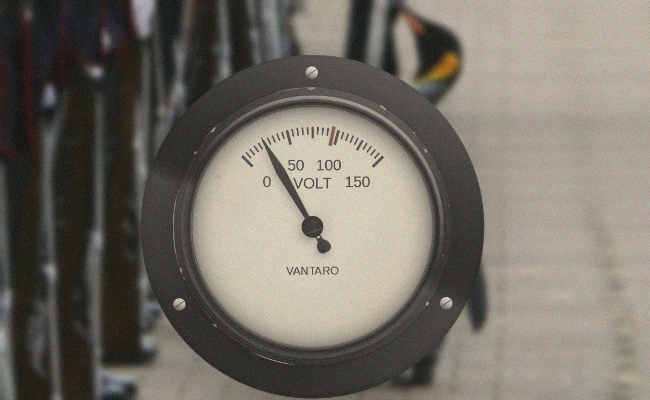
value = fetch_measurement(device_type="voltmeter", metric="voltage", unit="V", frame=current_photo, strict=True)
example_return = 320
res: 25
